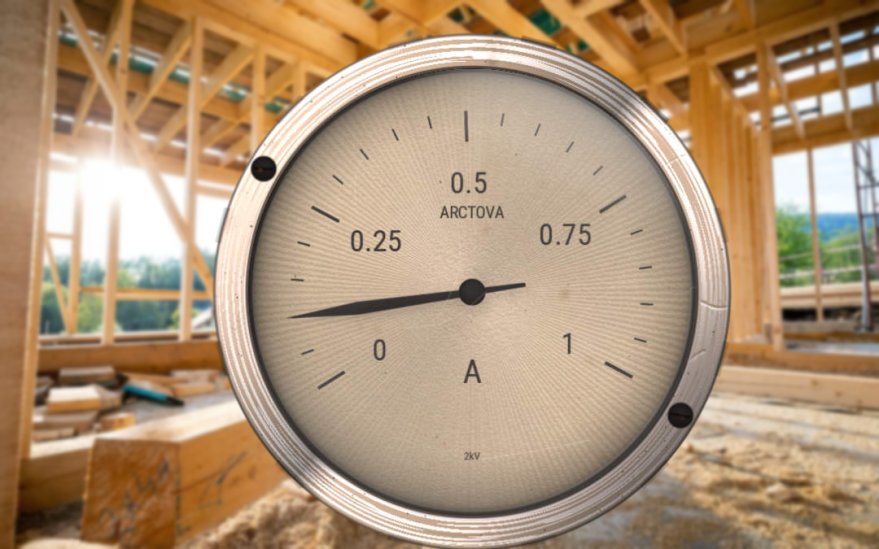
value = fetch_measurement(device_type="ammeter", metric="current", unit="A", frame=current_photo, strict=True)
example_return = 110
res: 0.1
